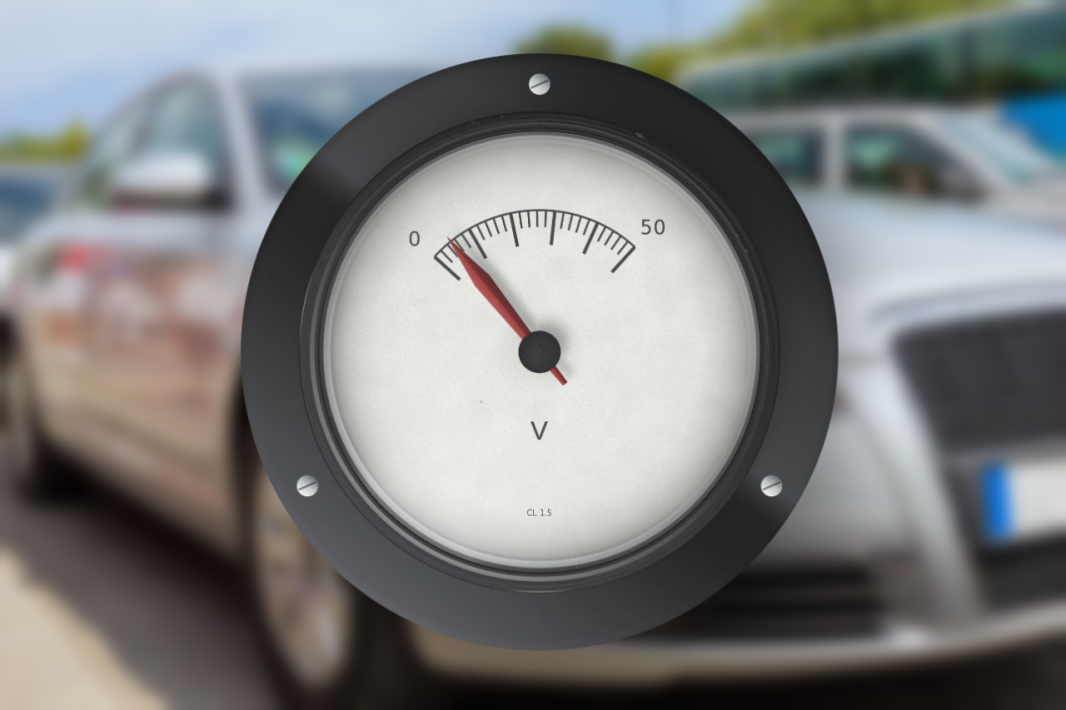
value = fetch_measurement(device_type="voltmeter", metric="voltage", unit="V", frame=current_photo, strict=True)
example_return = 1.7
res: 5
